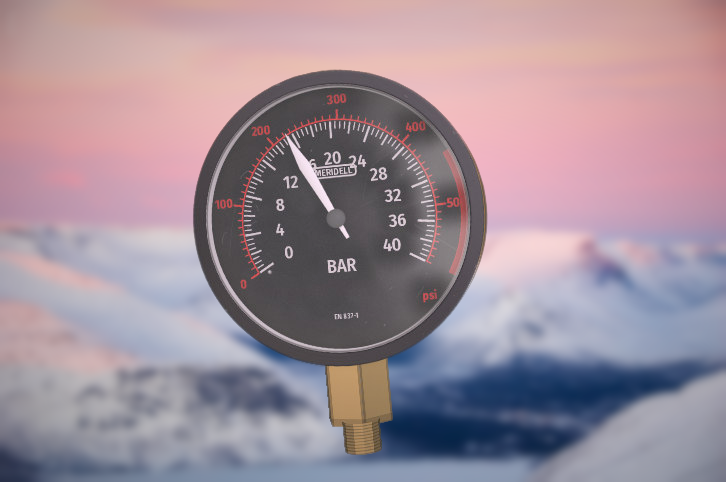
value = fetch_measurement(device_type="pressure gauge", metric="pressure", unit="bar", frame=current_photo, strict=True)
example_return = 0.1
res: 15.5
